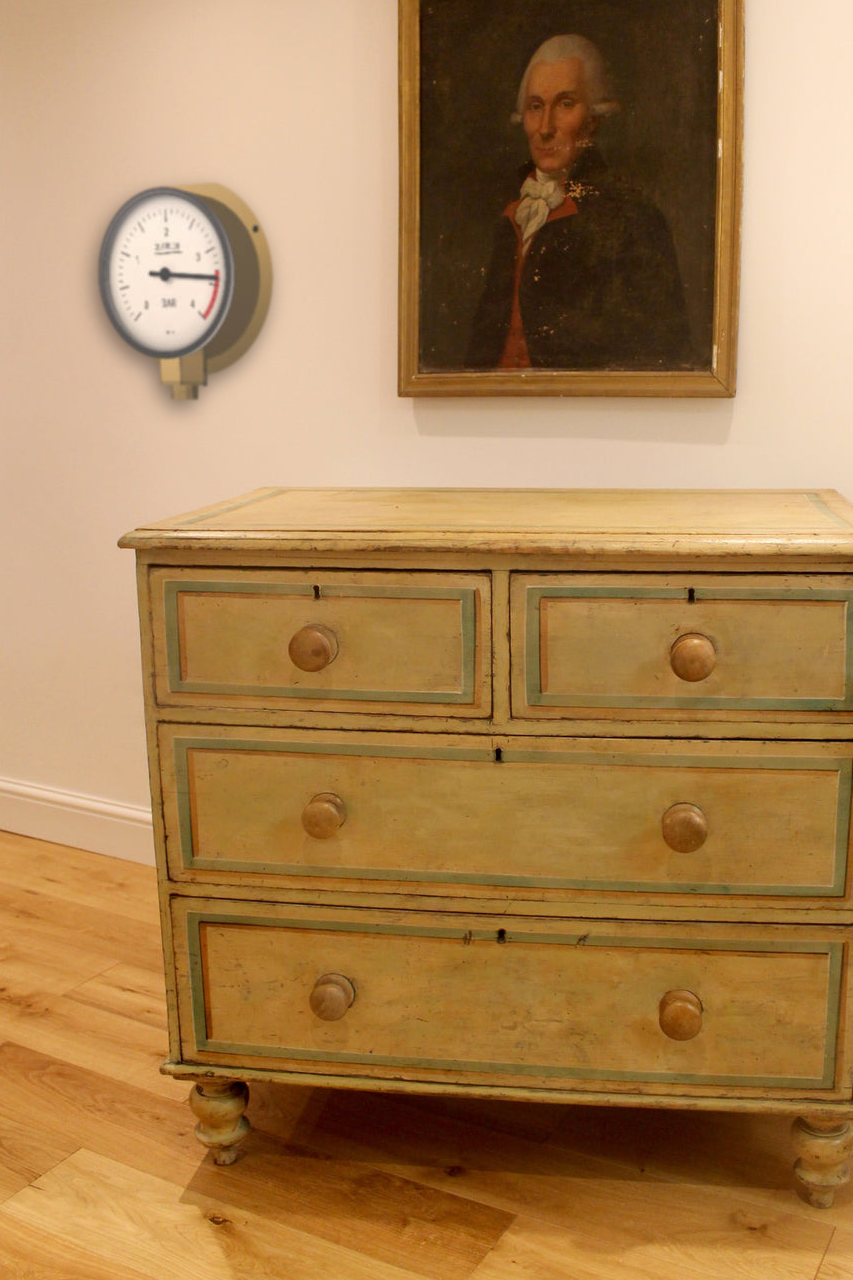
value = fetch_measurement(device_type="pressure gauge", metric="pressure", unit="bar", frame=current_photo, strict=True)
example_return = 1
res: 3.4
